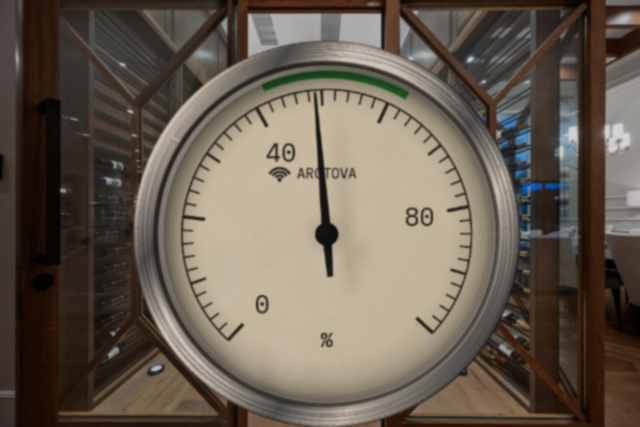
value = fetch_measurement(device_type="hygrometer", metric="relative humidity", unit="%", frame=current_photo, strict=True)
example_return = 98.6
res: 49
